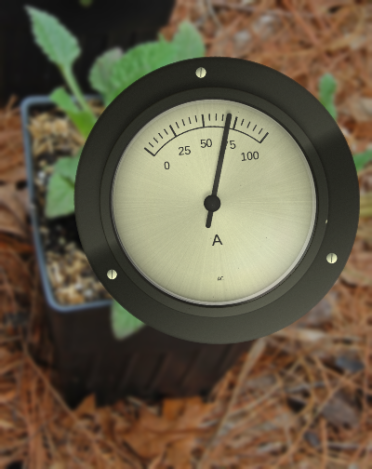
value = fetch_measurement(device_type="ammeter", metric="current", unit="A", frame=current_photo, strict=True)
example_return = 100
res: 70
